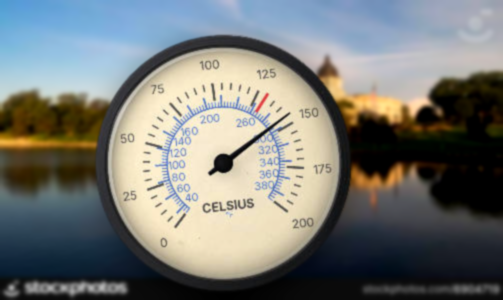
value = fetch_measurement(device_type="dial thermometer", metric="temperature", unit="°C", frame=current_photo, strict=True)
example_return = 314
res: 145
